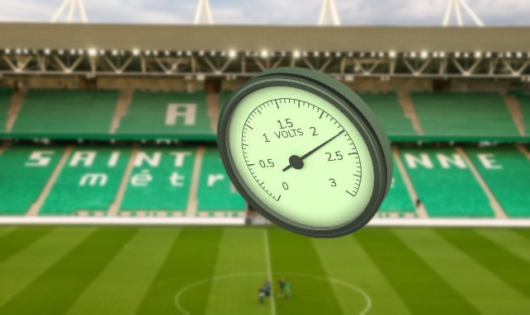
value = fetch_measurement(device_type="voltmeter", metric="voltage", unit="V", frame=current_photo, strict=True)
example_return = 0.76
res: 2.25
